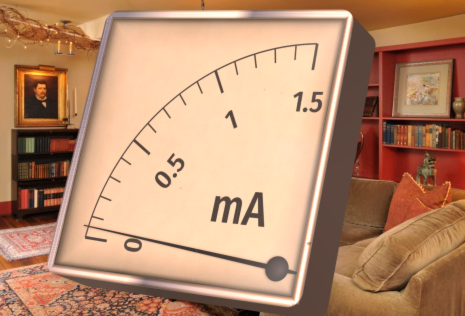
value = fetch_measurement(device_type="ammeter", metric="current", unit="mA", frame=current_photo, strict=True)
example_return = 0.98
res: 0.05
